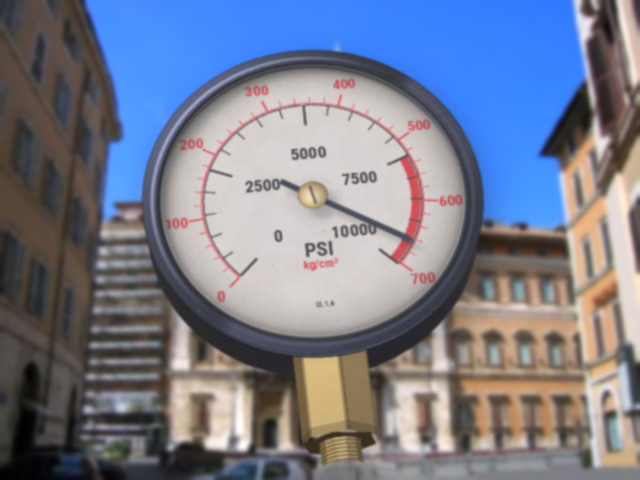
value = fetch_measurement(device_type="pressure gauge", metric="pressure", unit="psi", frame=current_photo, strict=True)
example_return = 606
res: 9500
